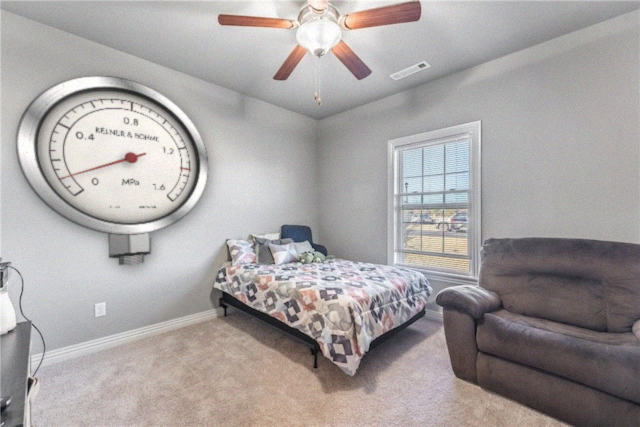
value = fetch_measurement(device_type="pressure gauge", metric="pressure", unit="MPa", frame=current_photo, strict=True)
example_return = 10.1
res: 0.1
